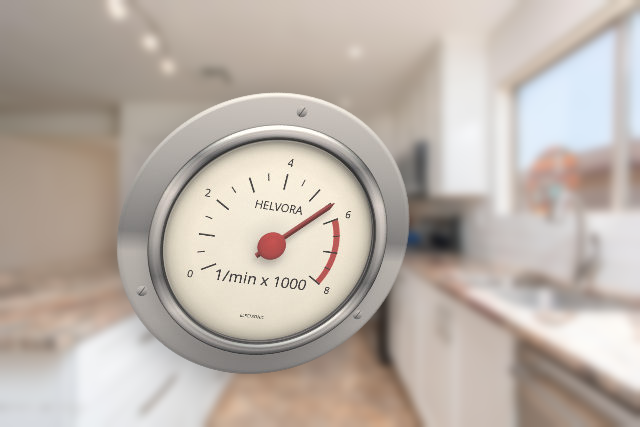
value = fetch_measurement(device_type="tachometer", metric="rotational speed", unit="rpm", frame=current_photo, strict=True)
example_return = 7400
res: 5500
